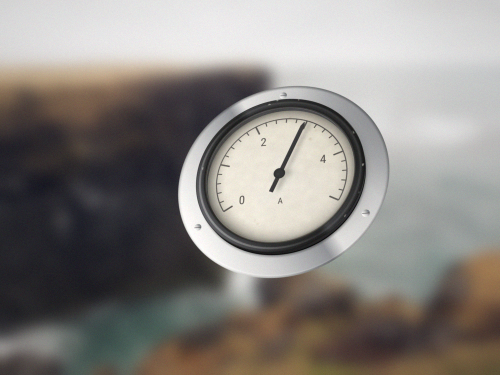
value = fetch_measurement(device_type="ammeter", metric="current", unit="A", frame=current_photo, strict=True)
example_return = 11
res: 3
